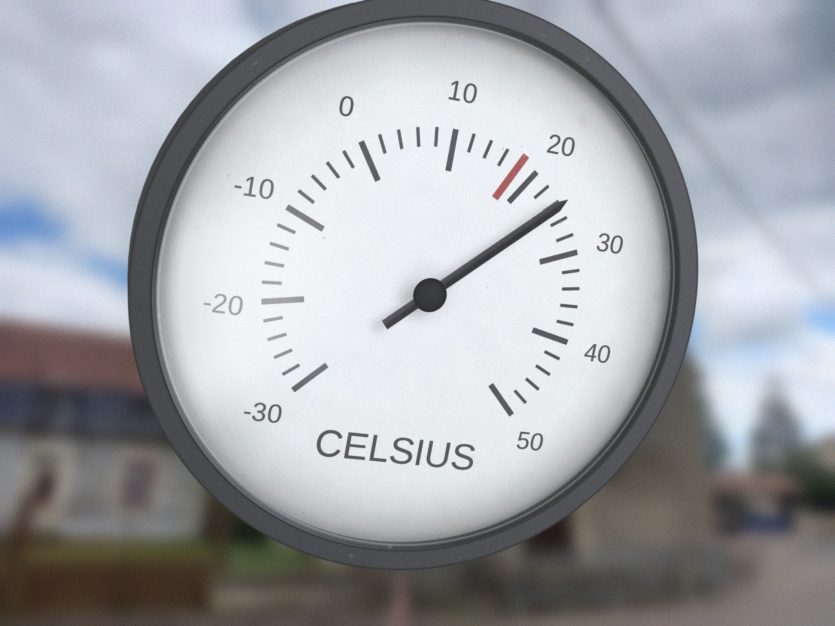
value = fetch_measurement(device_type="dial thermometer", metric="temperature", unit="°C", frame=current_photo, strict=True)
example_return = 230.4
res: 24
